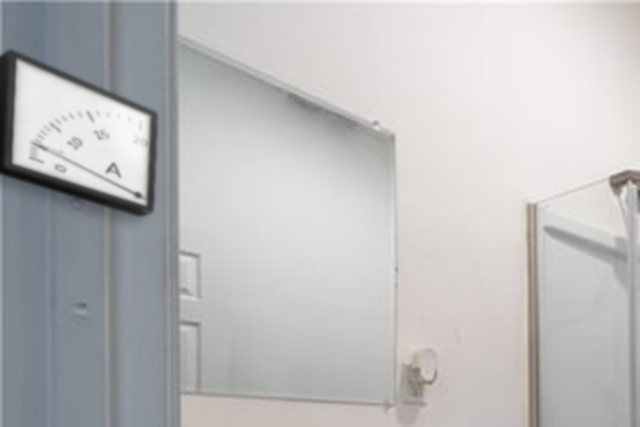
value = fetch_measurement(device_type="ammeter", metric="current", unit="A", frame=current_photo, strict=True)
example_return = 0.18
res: 5
